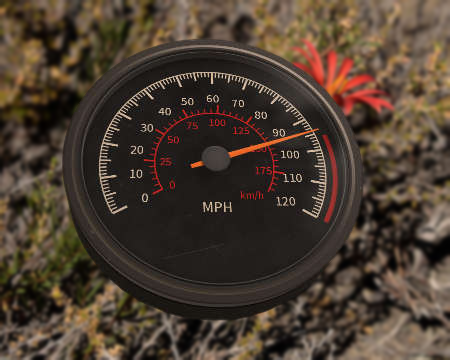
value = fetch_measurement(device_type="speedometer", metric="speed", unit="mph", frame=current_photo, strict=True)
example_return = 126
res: 95
